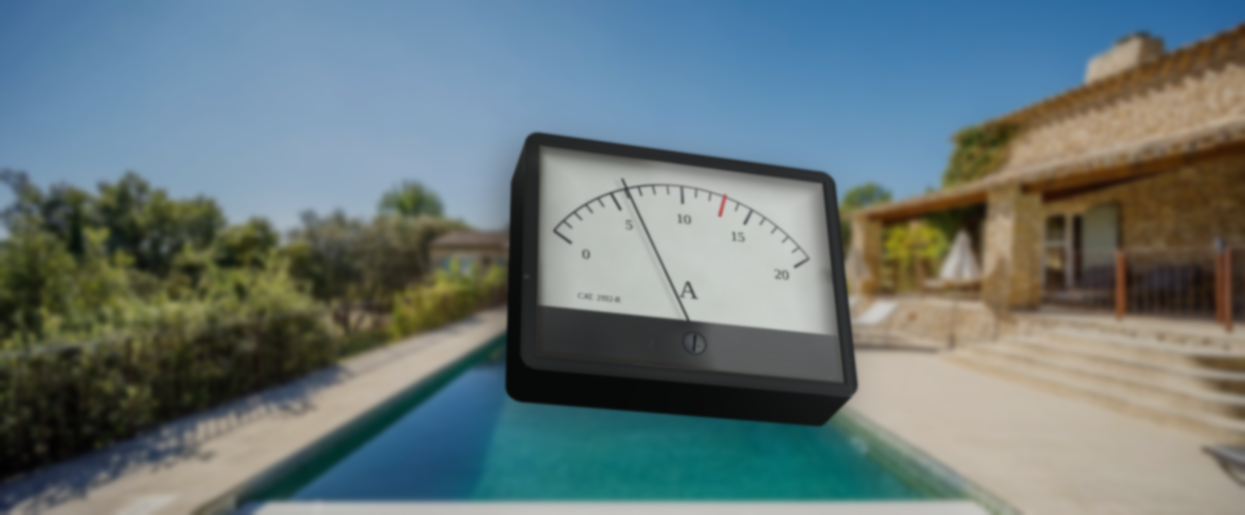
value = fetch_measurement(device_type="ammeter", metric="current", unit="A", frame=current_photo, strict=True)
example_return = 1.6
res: 6
